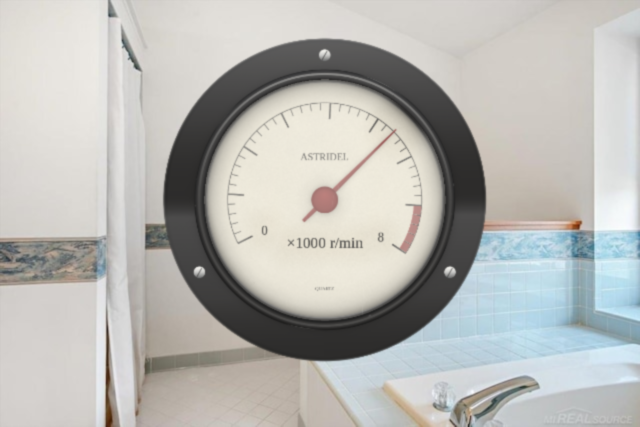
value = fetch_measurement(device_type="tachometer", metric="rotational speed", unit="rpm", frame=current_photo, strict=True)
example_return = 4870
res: 5400
